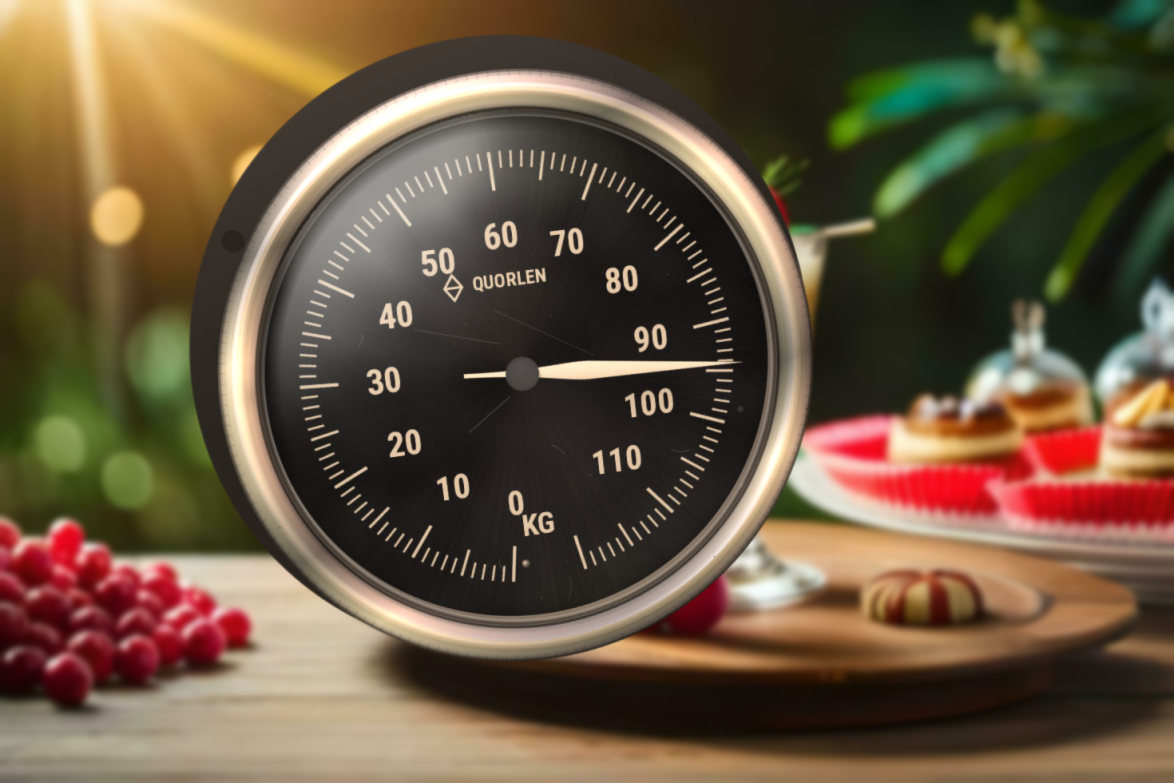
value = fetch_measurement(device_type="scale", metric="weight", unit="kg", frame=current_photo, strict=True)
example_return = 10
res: 94
